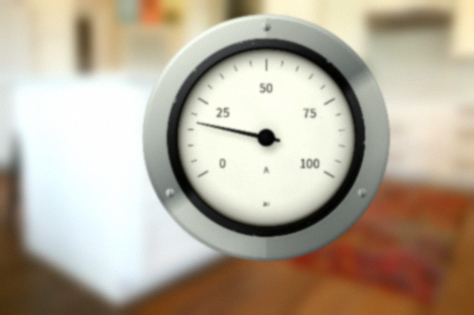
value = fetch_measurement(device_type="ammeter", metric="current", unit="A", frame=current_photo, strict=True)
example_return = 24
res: 17.5
